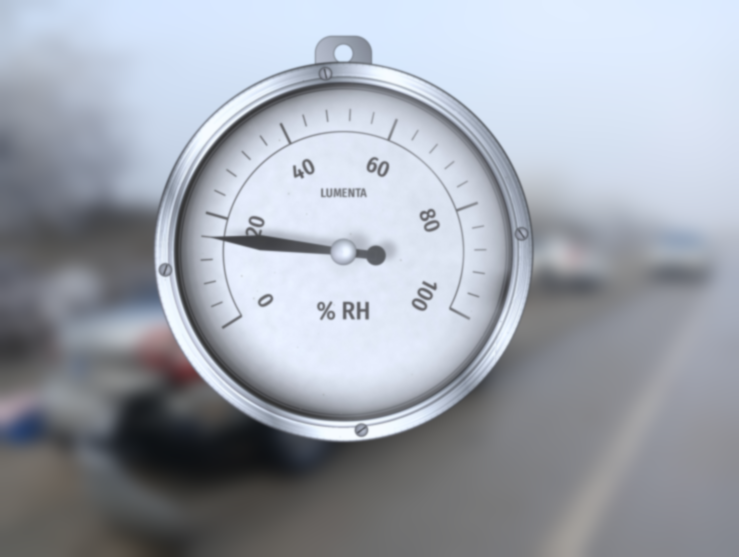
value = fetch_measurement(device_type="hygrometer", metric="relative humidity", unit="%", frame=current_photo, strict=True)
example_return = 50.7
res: 16
